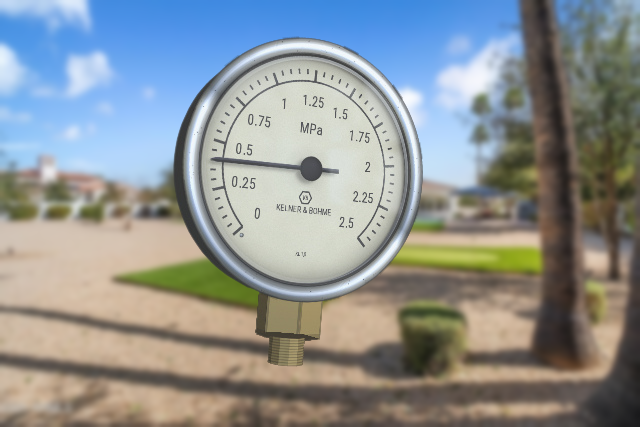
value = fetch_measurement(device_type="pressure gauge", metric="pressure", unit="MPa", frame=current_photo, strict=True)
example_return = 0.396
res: 0.4
